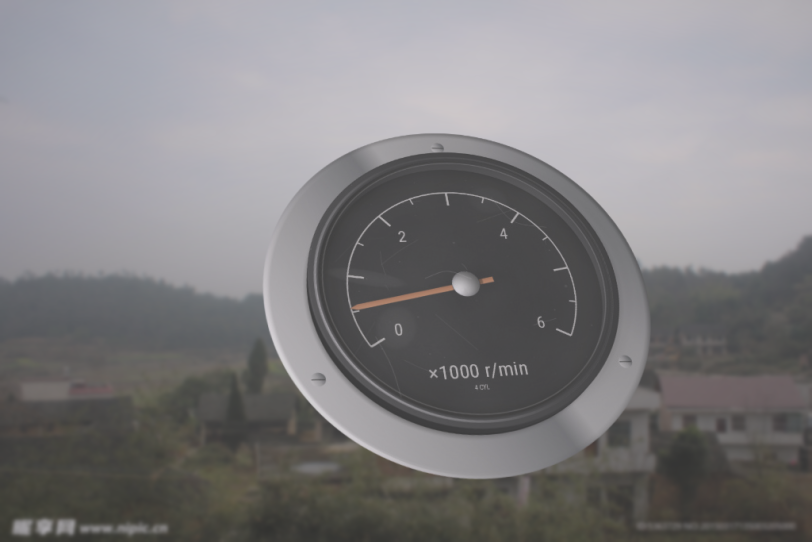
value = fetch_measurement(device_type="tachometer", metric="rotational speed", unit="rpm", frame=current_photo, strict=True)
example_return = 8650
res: 500
